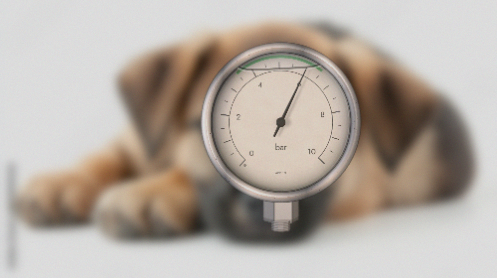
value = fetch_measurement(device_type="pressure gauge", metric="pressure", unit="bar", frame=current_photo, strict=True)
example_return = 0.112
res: 6
